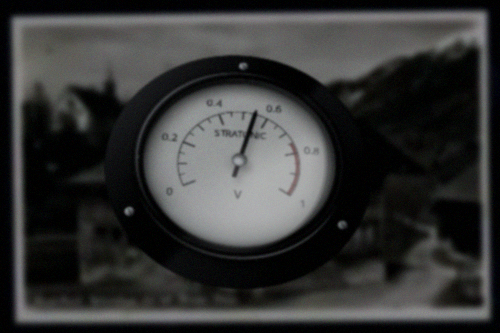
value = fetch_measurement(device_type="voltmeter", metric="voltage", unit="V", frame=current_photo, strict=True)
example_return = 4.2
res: 0.55
